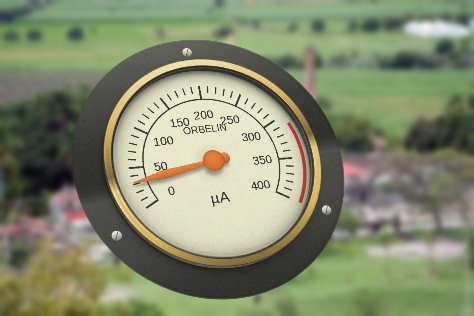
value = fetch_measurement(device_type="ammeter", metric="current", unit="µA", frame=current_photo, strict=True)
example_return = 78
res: 30
